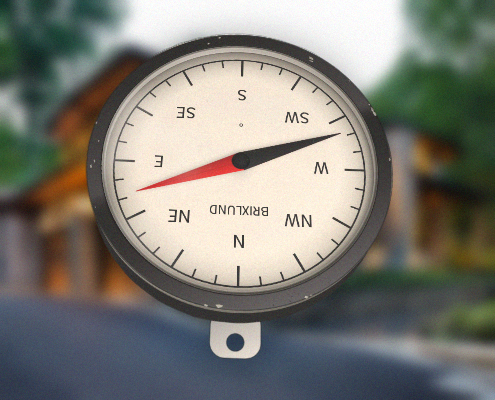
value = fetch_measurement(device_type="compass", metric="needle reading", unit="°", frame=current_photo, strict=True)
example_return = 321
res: 70
